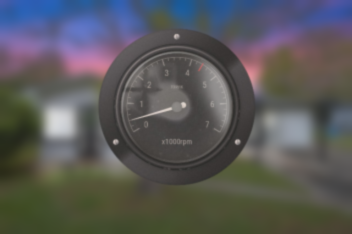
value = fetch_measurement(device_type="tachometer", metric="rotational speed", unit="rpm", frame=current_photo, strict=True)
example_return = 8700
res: 400
